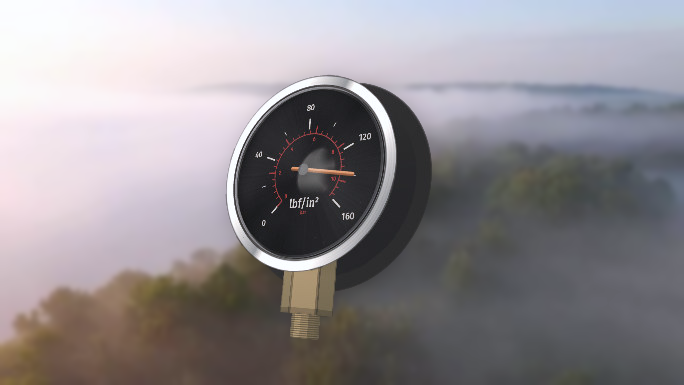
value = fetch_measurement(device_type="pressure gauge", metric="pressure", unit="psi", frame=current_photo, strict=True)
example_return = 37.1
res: 140
